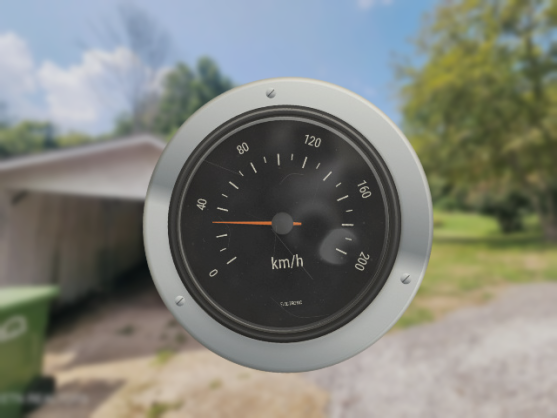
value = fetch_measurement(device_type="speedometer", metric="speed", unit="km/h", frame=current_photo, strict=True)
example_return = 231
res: 30
